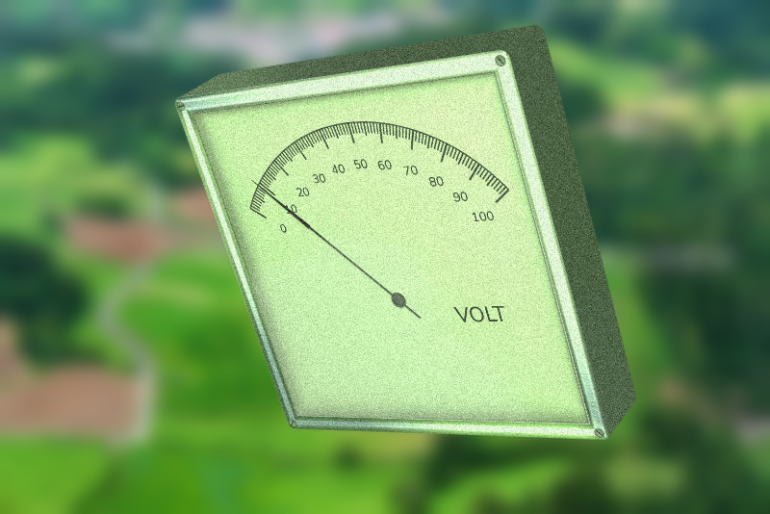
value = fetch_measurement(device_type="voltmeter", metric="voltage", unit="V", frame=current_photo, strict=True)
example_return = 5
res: 10
